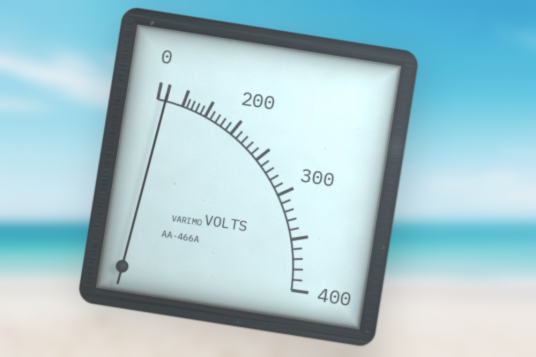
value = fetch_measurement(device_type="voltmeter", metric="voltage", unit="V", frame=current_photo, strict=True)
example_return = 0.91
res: 50
